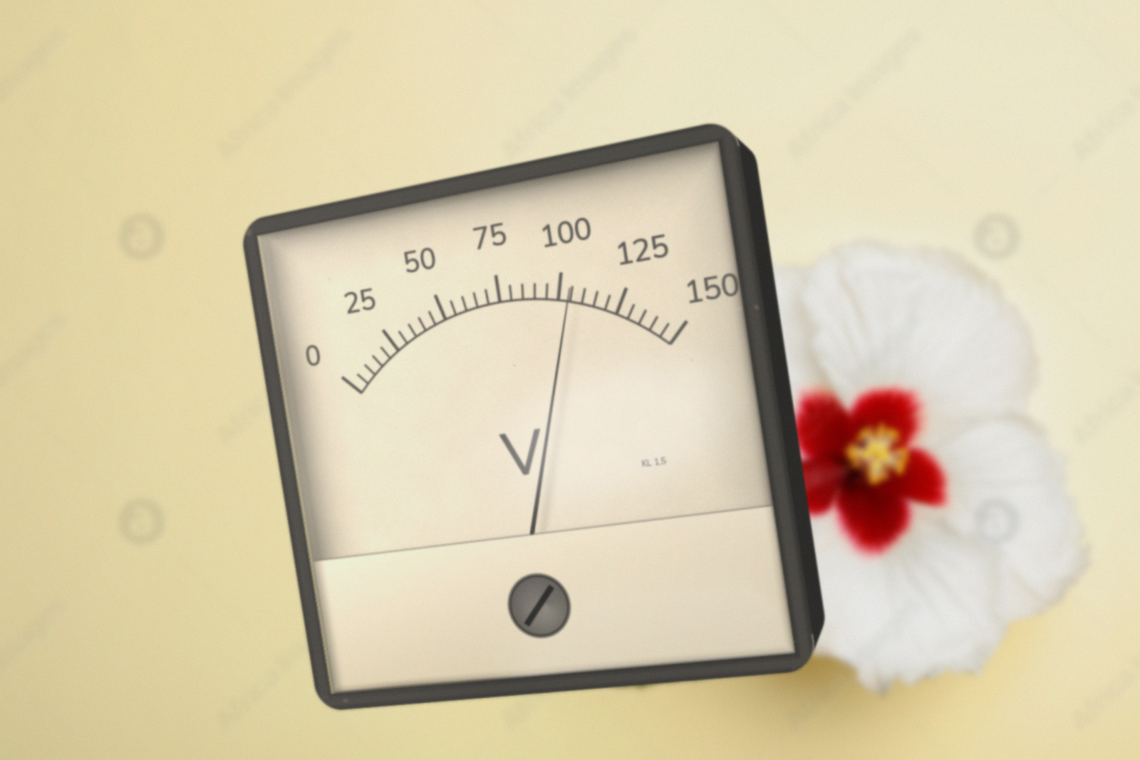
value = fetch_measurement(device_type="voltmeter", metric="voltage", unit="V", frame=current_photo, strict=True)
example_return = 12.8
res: 105
